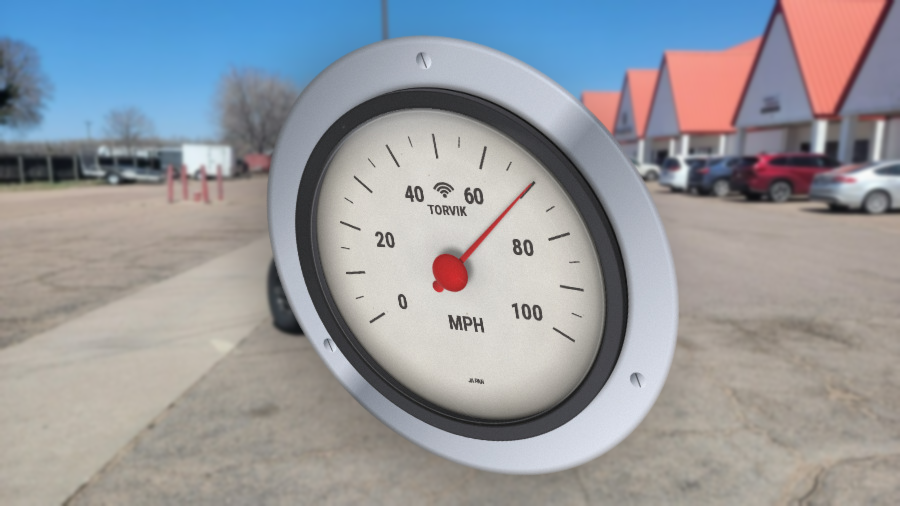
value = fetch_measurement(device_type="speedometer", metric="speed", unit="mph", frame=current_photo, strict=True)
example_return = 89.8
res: 70
